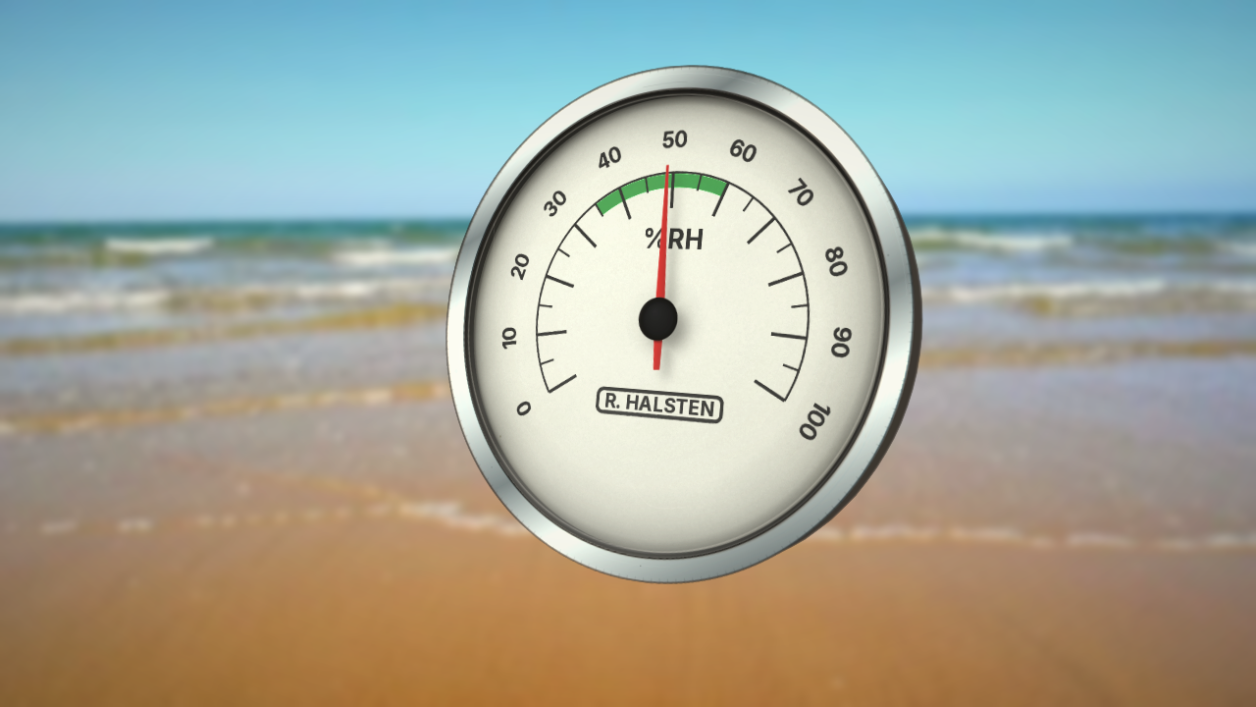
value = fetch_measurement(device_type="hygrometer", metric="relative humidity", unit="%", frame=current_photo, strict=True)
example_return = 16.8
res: 50
